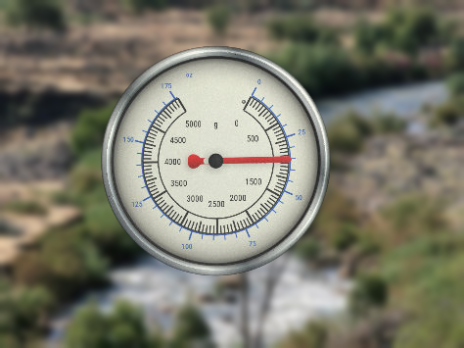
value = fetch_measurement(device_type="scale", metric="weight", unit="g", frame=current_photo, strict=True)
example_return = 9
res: 1000
